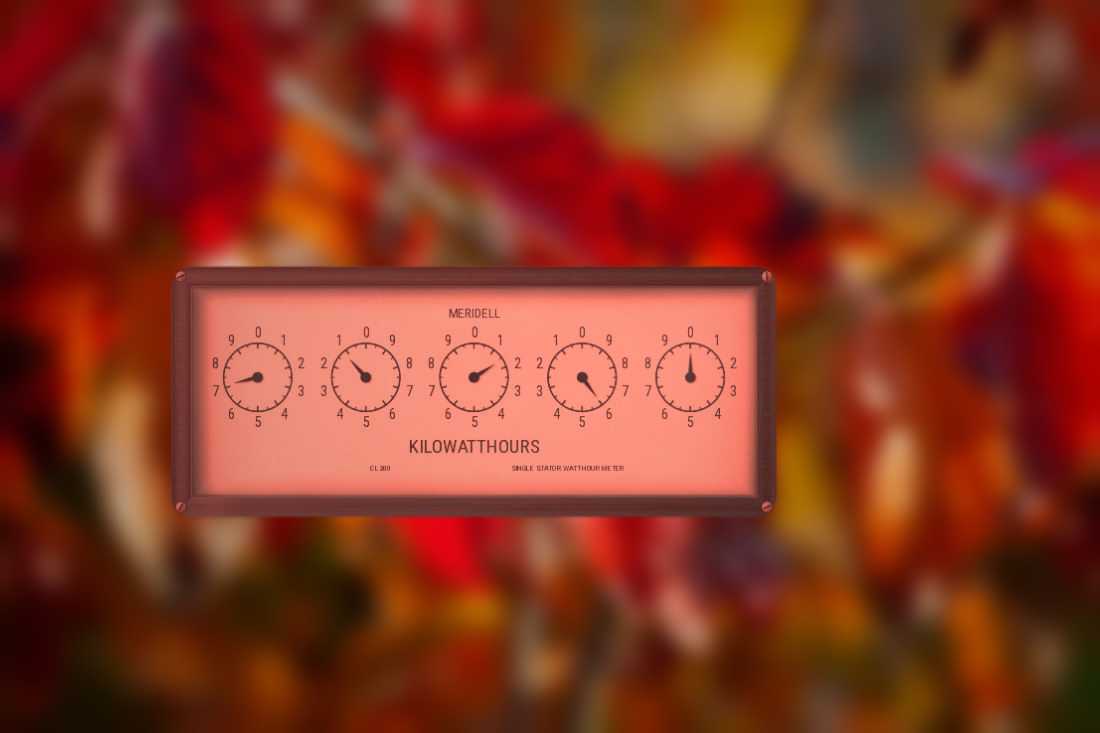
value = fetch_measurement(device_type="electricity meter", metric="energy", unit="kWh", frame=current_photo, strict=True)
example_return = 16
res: 71160
